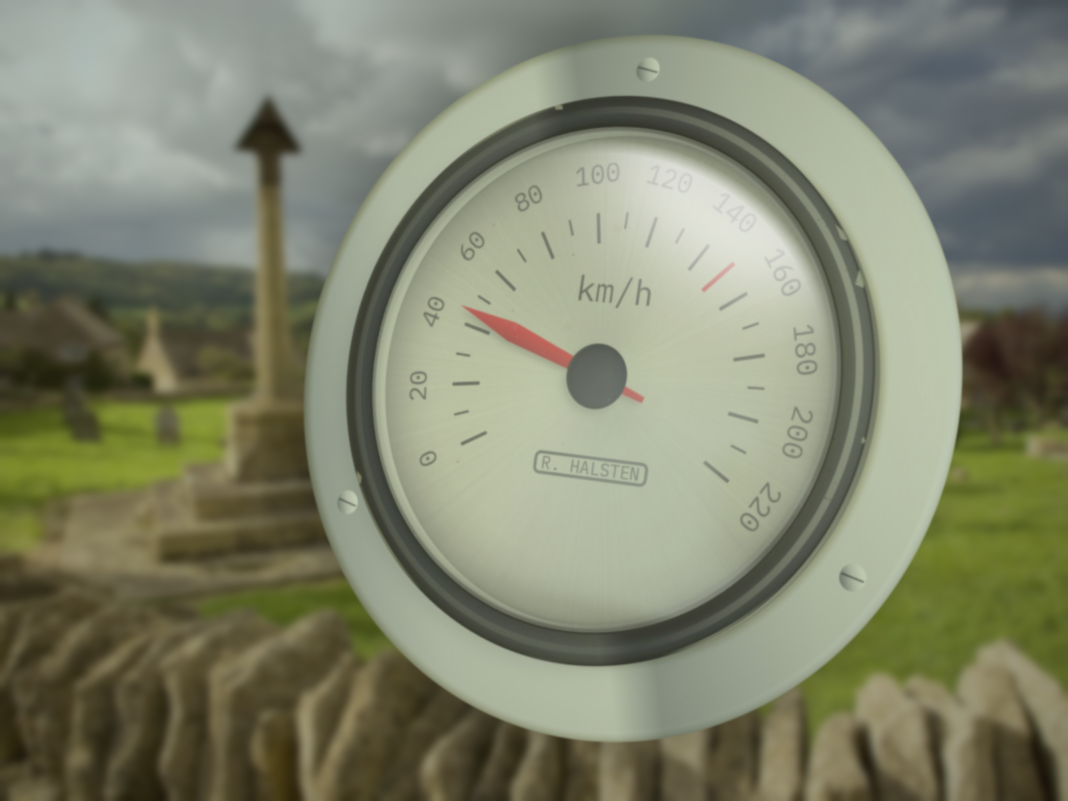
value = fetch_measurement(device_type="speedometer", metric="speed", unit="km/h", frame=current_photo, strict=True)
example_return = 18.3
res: 45
